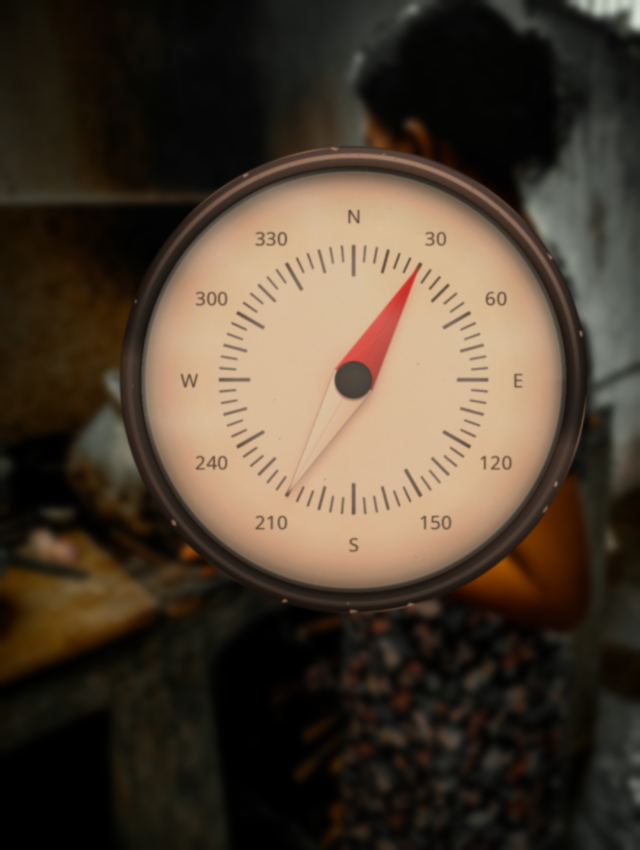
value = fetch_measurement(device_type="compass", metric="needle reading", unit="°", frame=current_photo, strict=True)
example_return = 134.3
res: 30
